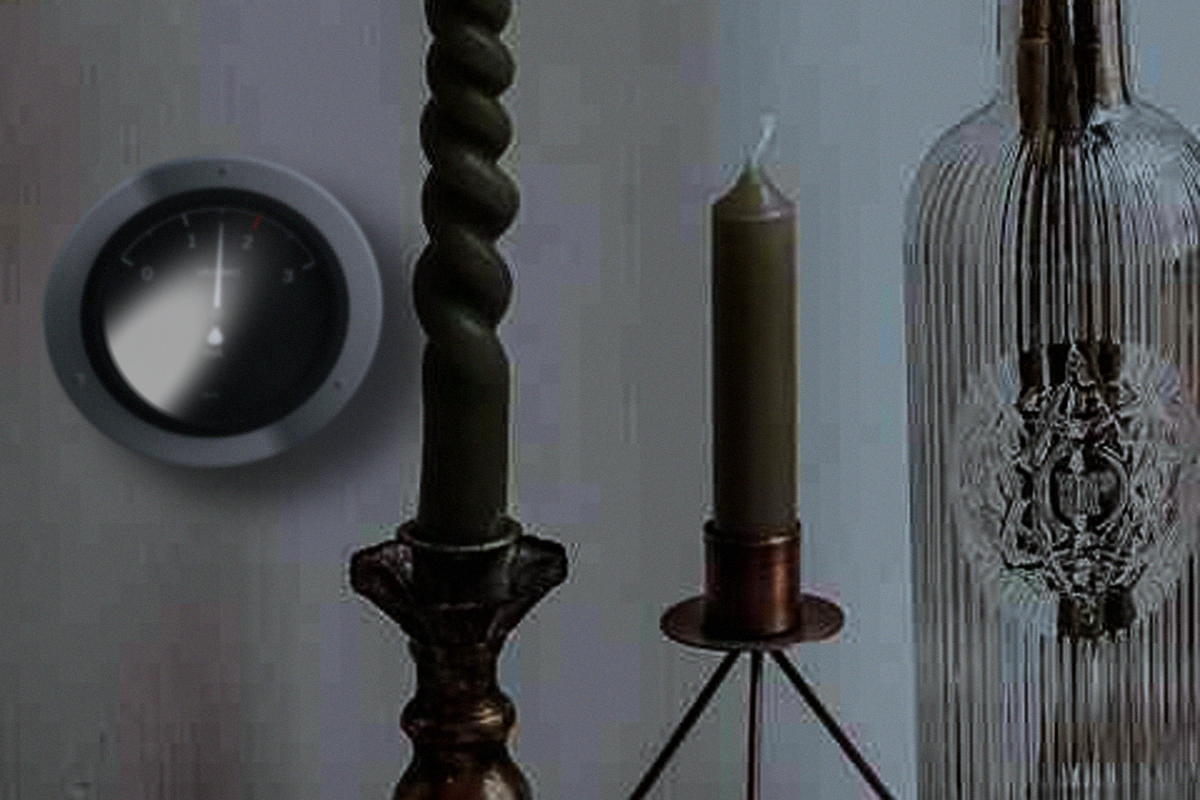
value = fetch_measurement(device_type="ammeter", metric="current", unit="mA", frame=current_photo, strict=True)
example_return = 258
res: 1.5
